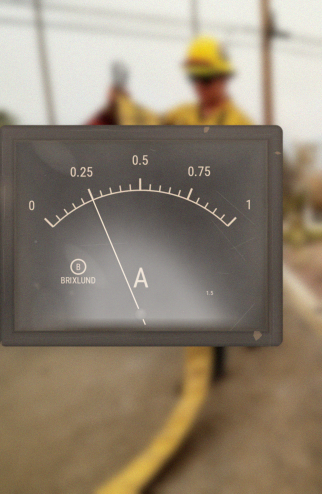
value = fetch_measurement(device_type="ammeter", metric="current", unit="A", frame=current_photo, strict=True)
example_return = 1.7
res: 0.25
